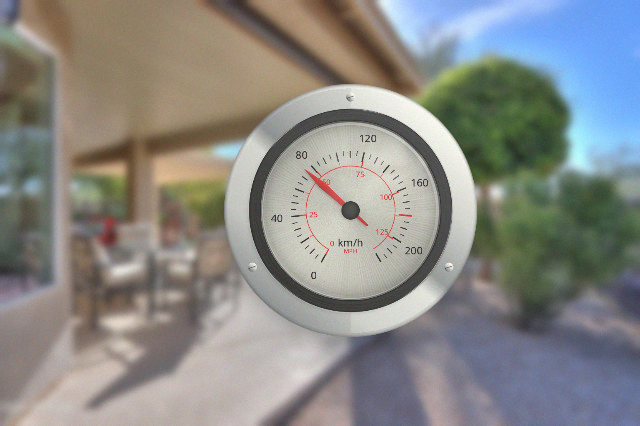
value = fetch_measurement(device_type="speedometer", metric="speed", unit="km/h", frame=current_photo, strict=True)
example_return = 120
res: 75
